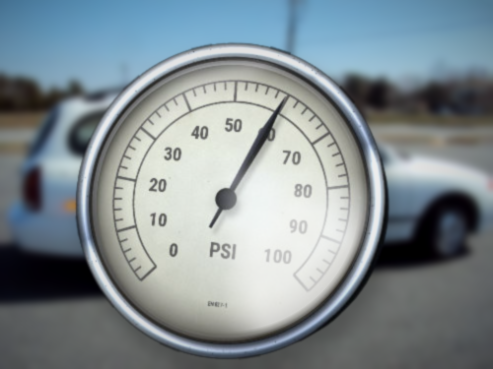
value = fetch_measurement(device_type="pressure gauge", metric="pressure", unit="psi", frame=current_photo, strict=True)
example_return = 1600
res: 60
